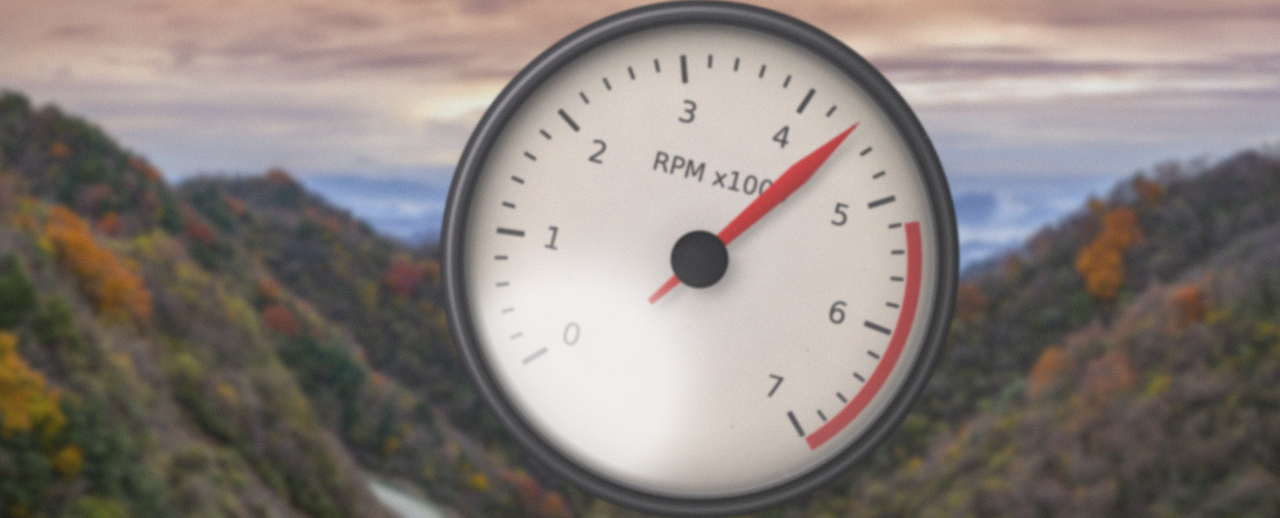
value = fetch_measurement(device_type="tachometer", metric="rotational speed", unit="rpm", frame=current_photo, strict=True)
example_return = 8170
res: 4400
